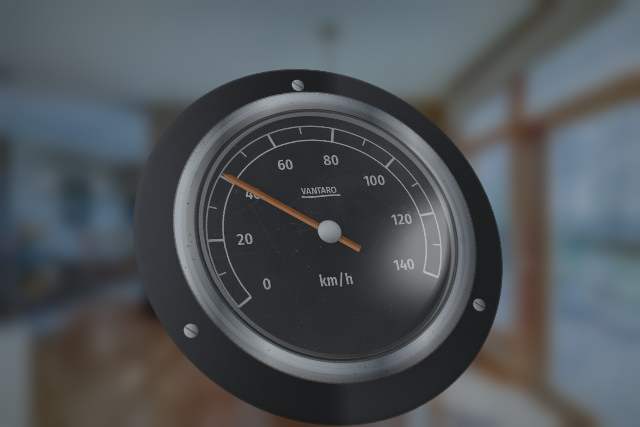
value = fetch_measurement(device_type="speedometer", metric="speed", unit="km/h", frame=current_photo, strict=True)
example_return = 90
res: 40
